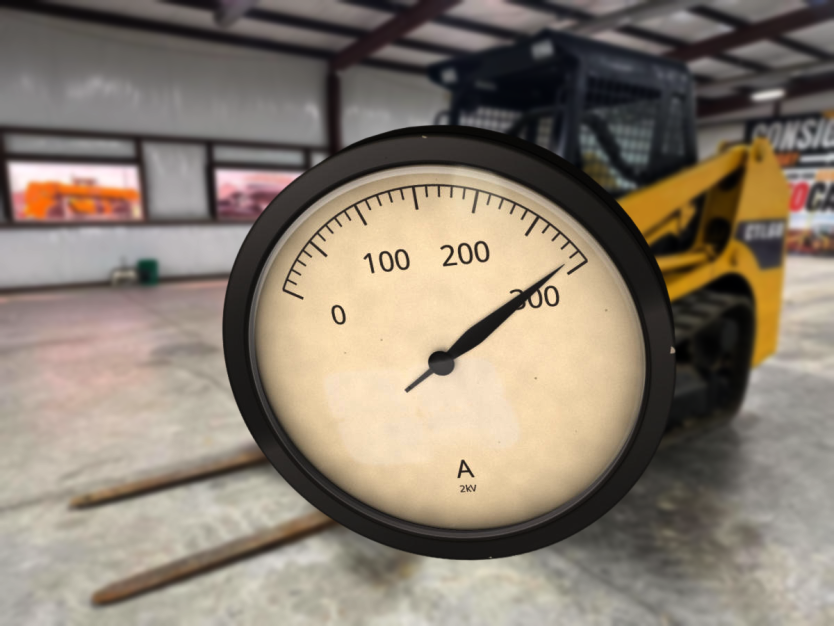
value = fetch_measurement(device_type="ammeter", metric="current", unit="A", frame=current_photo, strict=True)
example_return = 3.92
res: 290
